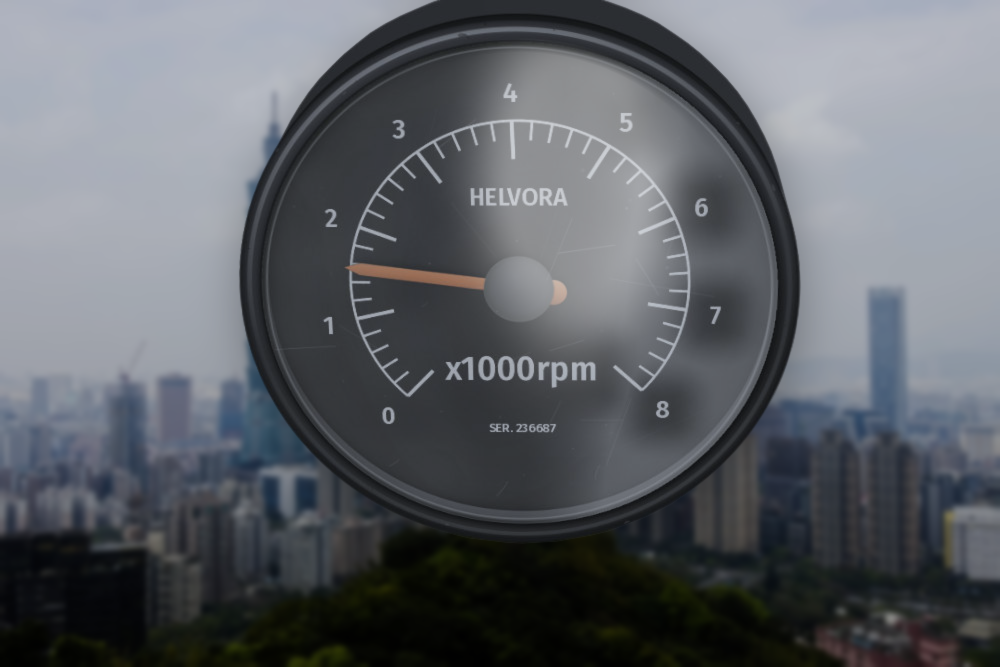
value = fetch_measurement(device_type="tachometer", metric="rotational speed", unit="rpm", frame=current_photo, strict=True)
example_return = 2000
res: 1600
